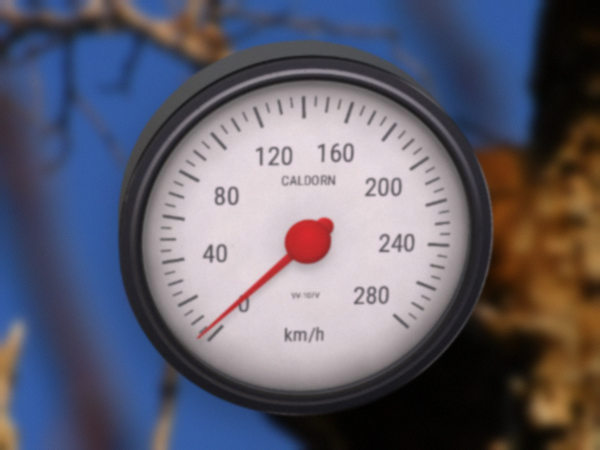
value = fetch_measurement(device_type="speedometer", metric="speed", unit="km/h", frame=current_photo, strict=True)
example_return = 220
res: 5
